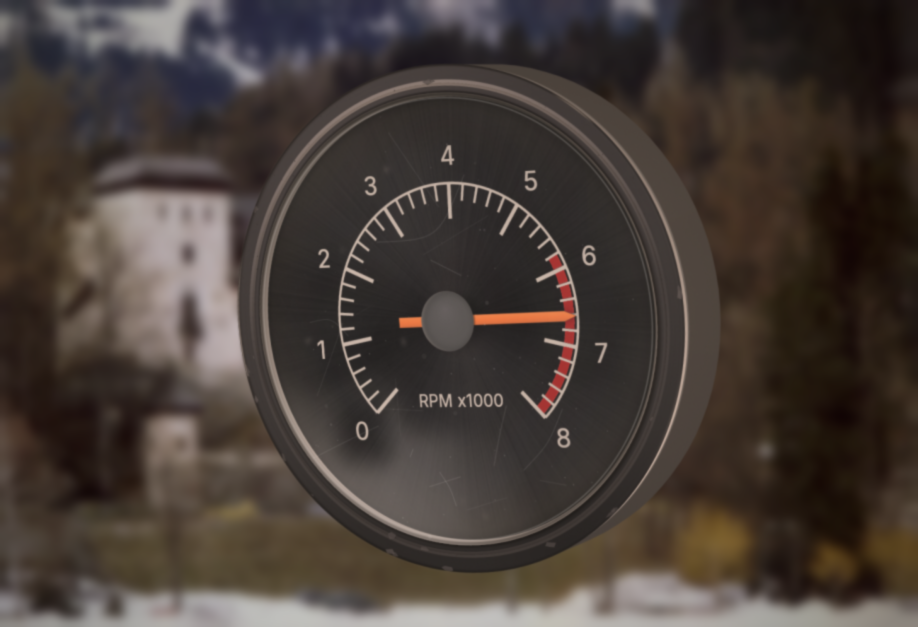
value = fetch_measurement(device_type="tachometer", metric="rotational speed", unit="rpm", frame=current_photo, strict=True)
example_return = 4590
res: 6600
